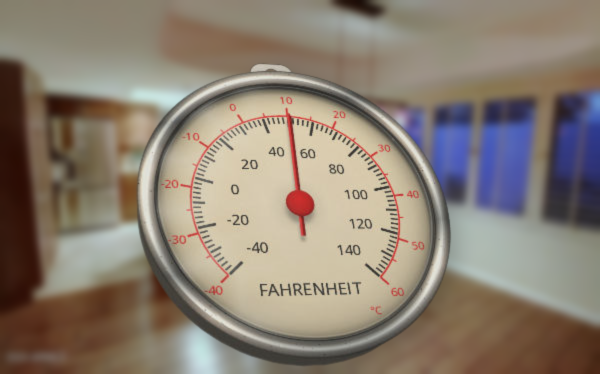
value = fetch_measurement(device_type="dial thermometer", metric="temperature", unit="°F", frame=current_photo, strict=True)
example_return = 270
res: 50
